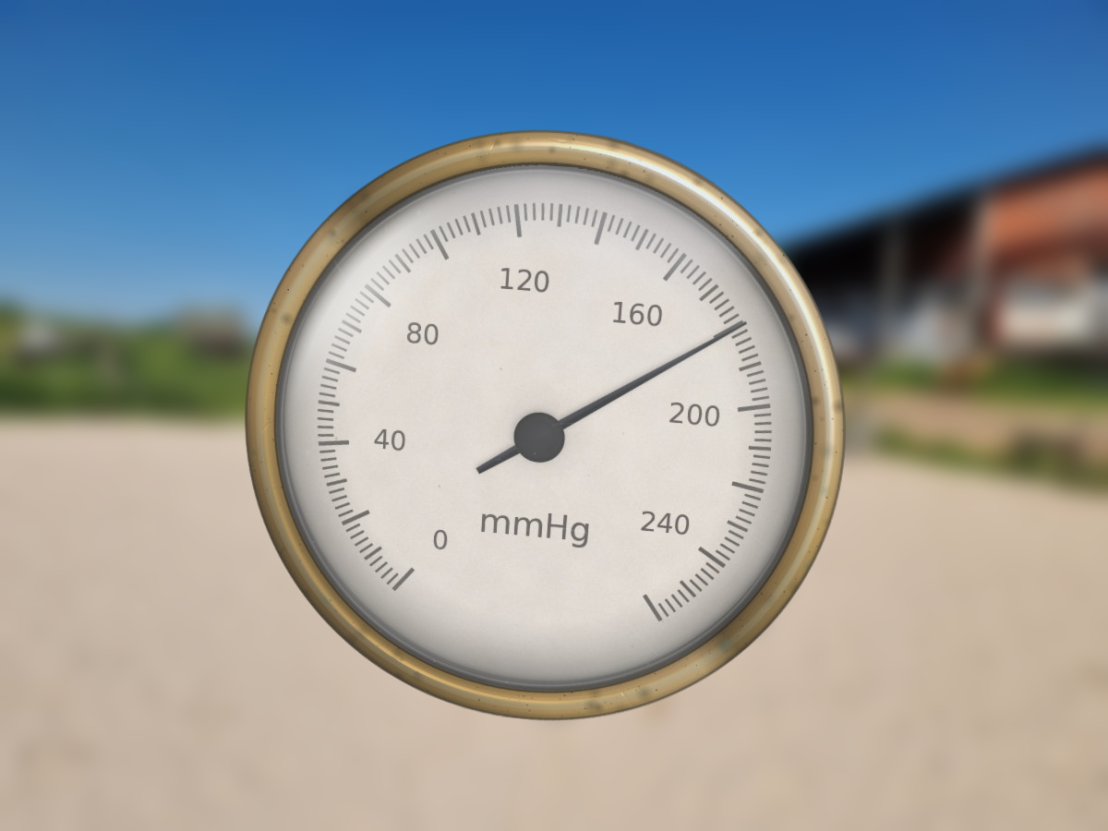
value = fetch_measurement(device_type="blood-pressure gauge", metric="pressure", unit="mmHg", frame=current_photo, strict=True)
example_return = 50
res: 180
